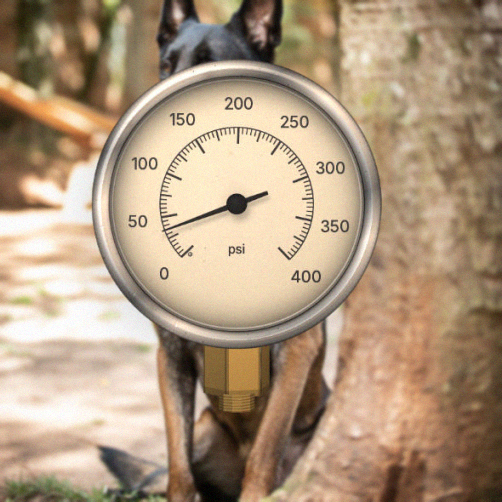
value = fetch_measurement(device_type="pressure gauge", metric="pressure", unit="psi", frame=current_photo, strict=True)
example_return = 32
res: 35
